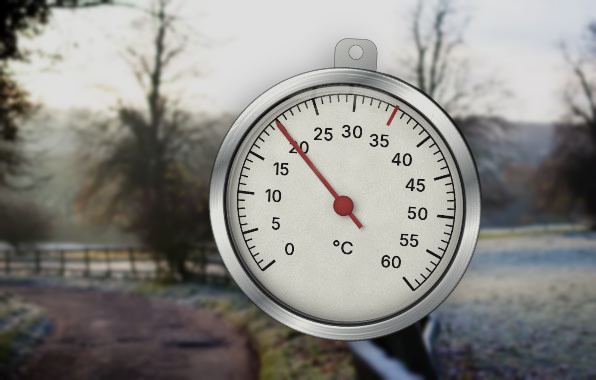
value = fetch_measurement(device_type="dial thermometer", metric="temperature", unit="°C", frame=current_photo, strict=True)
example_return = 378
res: 20
